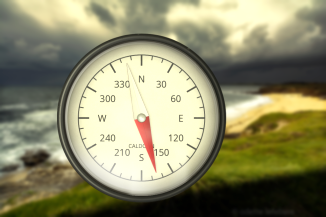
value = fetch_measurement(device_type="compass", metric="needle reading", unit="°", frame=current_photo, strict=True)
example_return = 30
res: 165
